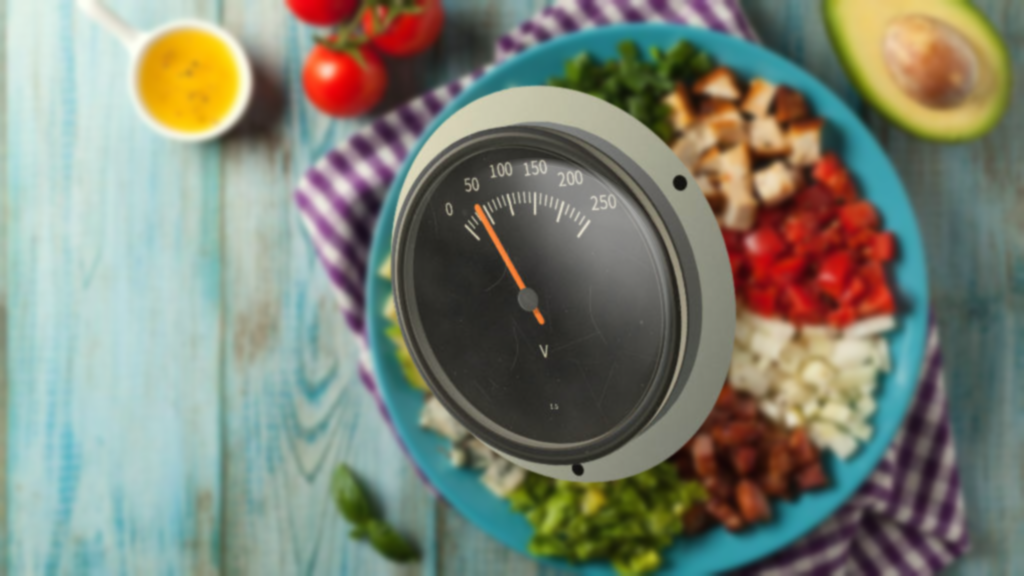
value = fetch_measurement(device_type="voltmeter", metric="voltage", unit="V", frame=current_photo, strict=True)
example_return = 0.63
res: 50
